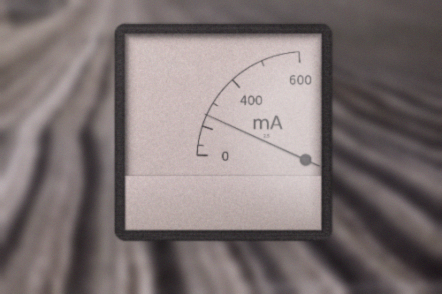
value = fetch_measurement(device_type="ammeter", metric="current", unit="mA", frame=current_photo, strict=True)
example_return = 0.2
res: 250
